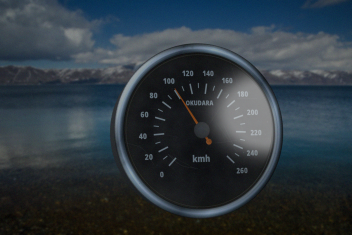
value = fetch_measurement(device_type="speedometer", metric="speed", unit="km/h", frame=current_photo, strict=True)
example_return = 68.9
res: 100
